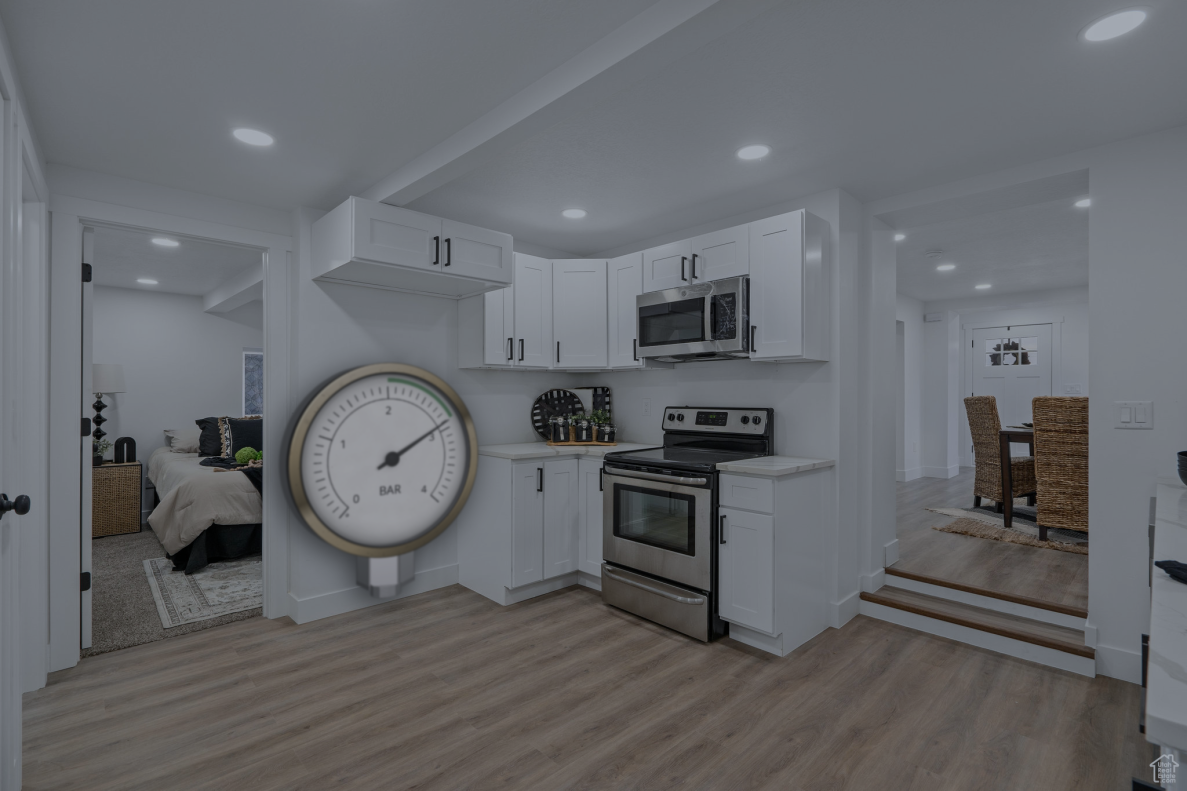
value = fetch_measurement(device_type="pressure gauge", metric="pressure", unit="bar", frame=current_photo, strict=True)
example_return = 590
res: 2.9
